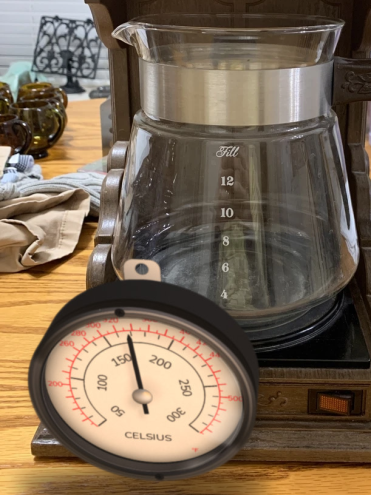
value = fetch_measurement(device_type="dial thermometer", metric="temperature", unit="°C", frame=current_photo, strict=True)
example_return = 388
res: 170
